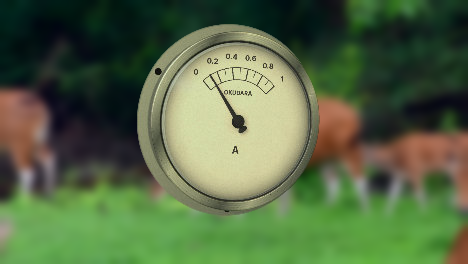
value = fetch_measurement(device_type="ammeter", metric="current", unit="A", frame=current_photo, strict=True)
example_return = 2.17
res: 0.1
